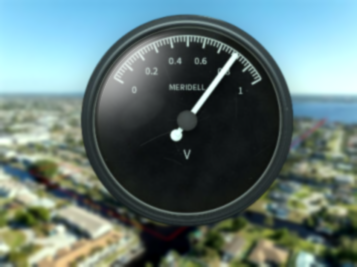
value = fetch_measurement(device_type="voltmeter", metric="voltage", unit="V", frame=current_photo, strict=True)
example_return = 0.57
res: 0.8
